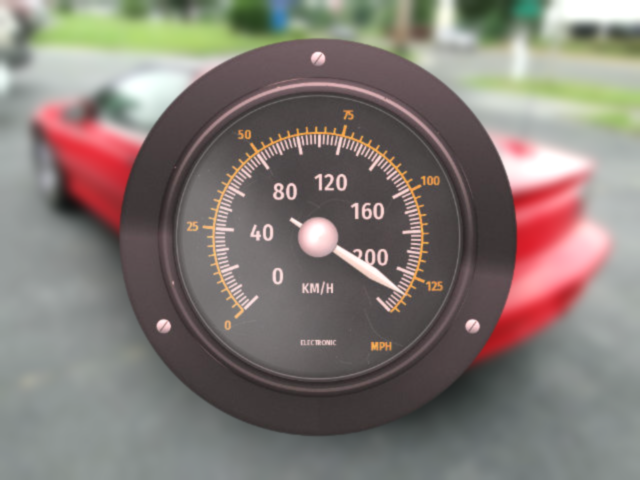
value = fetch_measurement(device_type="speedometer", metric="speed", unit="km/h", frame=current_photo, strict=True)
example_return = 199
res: 210
